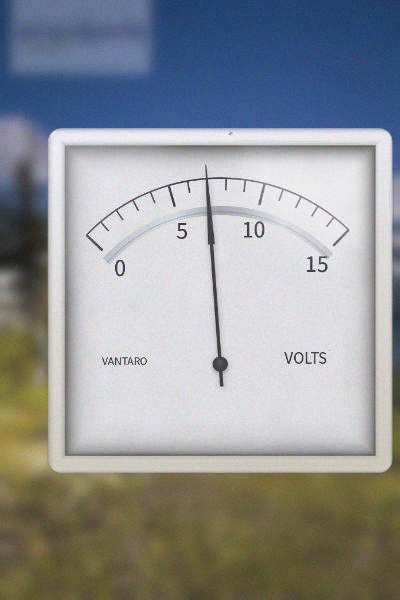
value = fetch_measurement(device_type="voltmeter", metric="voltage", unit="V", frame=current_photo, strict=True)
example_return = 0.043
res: 7
